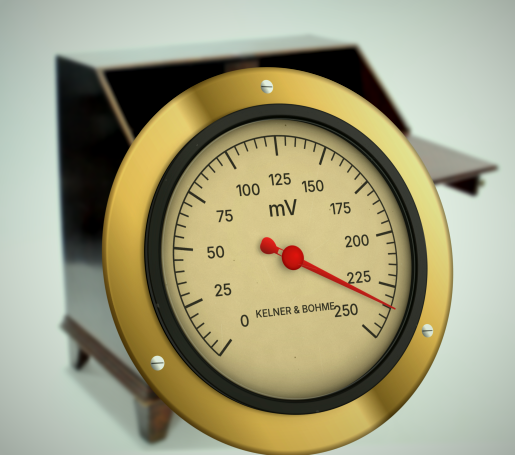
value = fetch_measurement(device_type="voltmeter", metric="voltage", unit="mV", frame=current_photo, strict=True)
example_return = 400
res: 235
